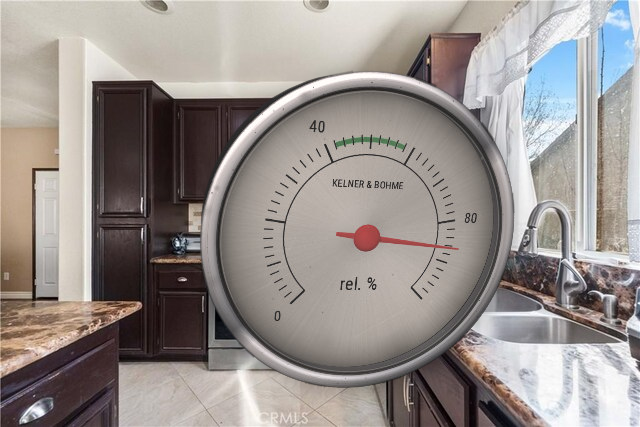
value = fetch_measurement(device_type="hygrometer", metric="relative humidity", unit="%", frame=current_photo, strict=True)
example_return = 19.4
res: 86
